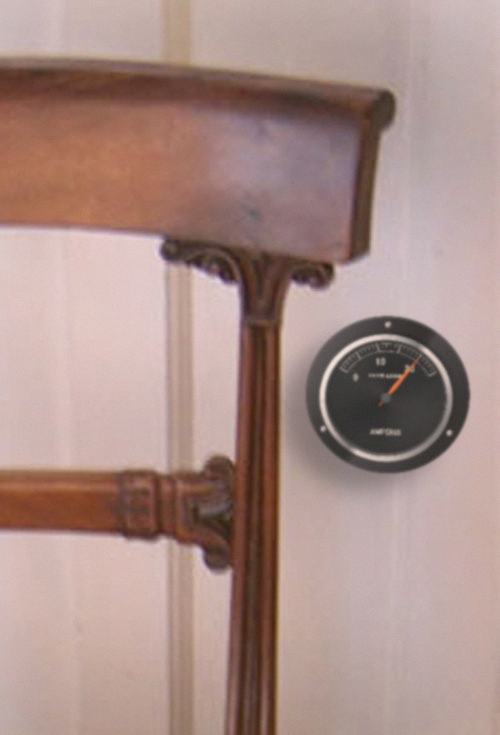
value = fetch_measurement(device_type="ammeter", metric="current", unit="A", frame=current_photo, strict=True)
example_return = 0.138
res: 20
